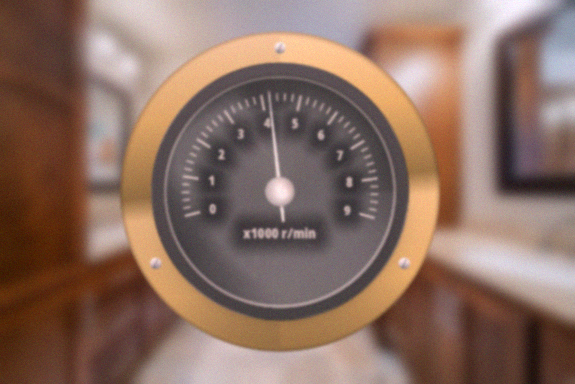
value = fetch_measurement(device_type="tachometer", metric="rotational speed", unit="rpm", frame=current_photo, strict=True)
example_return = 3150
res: 4200
